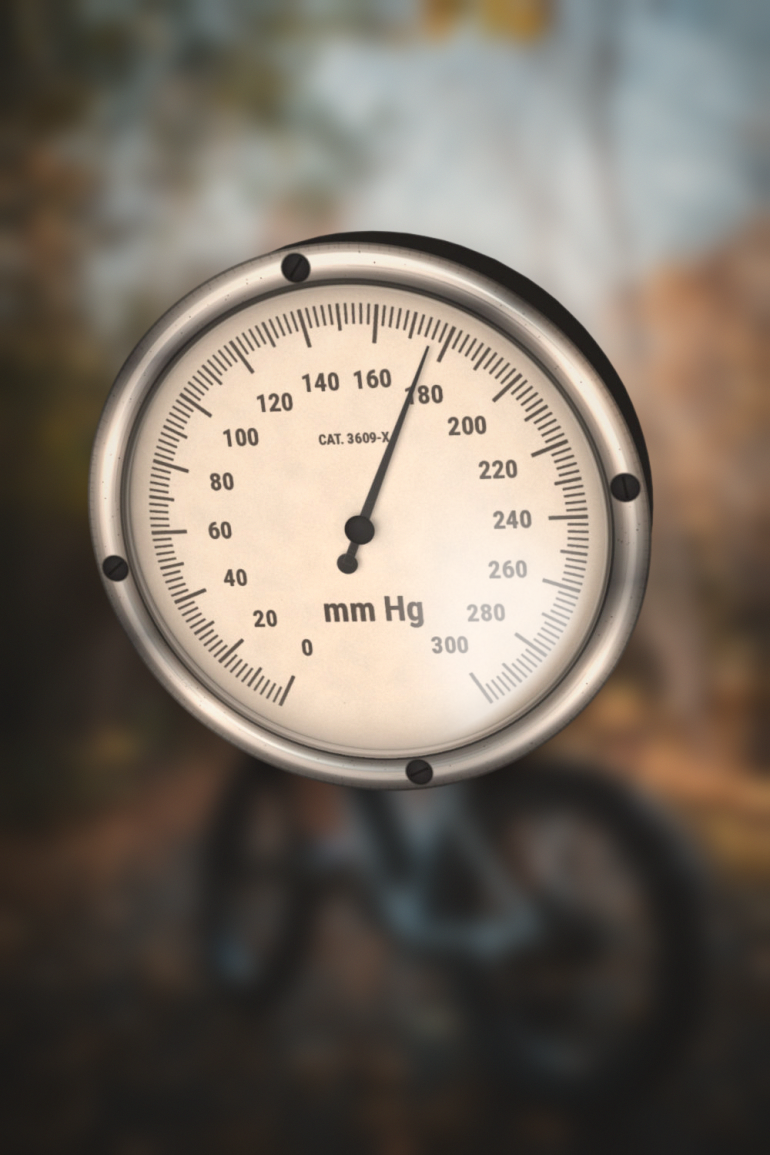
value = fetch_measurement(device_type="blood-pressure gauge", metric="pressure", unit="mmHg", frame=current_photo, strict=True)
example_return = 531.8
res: 176
